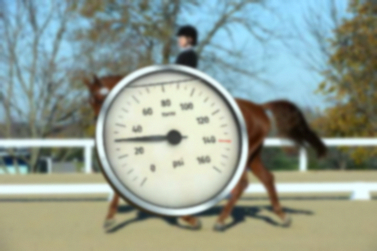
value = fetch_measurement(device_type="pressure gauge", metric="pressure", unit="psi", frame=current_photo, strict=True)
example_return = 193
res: 30
